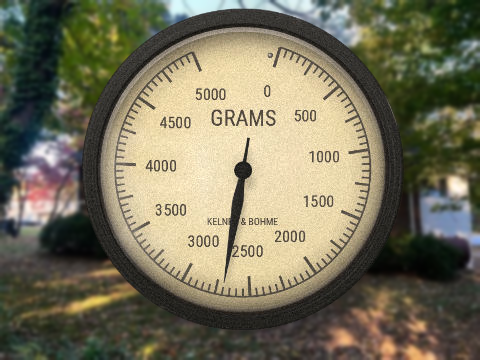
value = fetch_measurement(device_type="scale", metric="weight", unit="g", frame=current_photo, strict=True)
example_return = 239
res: 2700
